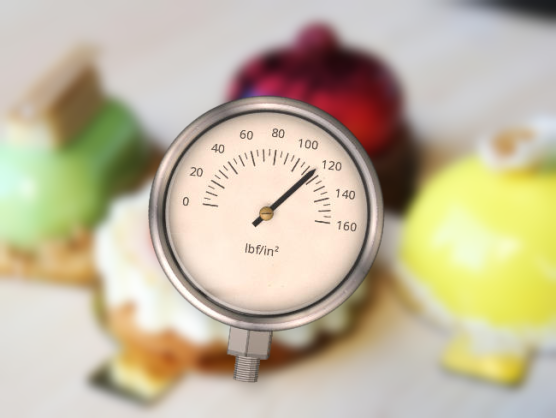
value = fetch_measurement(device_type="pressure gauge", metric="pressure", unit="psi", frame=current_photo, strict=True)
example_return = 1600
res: 115
